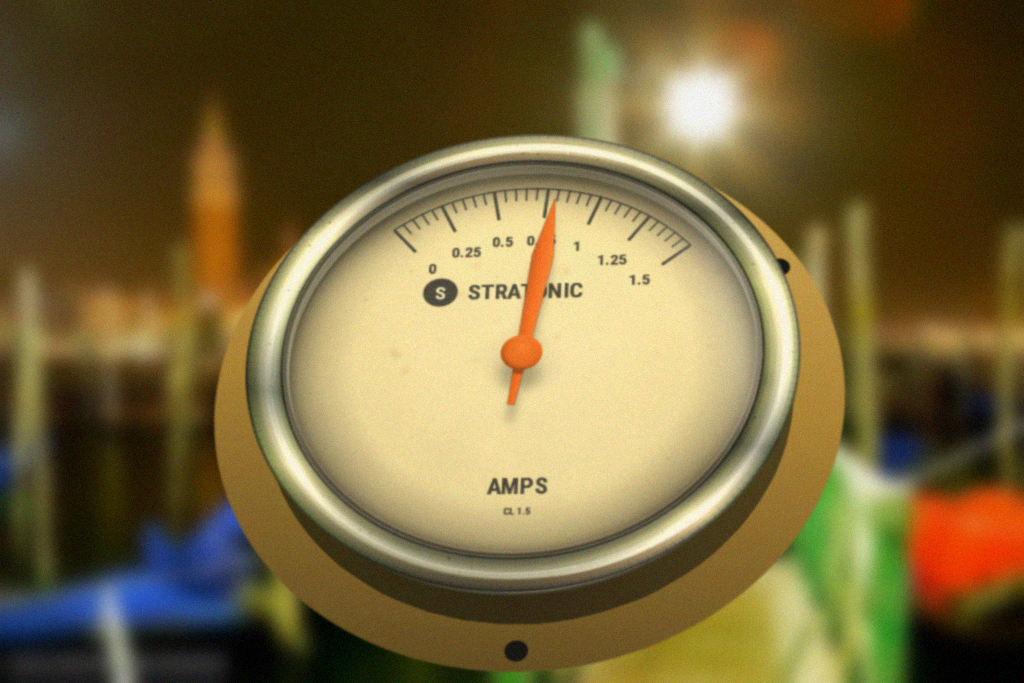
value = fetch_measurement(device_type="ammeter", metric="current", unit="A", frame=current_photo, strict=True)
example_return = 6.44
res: 0.8
